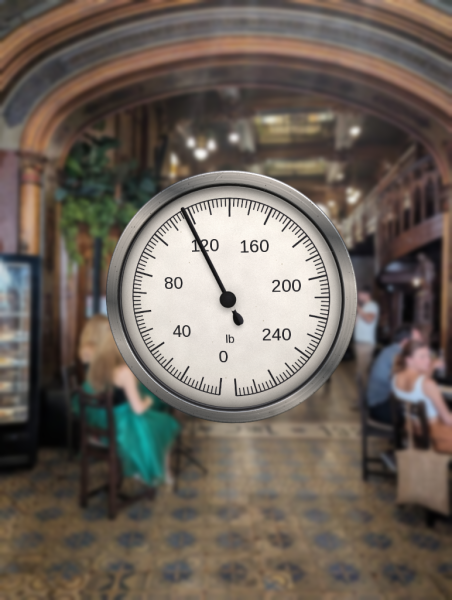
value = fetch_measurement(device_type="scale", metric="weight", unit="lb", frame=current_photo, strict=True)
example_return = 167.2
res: 118
